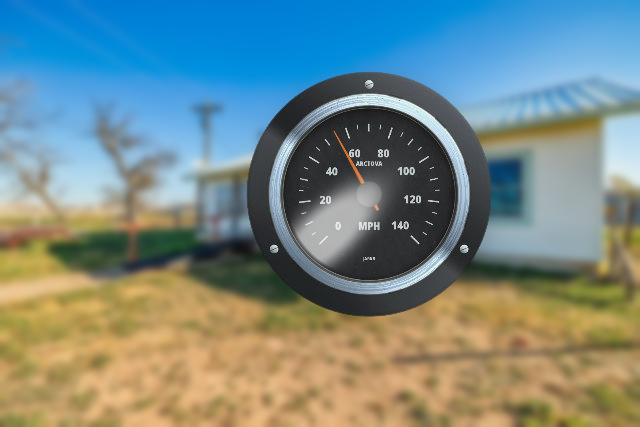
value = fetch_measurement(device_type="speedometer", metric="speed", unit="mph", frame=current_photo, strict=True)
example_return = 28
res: 55
